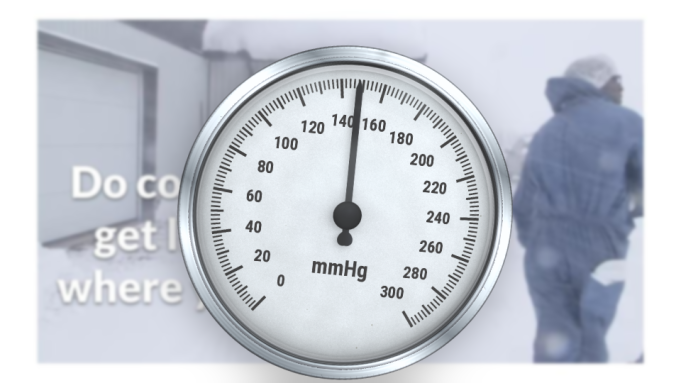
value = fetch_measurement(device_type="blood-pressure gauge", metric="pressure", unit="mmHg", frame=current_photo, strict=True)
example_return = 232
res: 148
